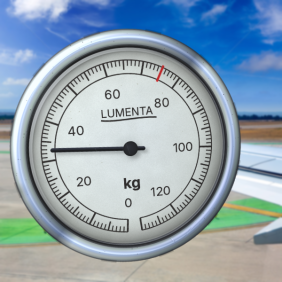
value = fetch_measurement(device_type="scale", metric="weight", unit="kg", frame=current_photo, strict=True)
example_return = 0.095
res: 33
